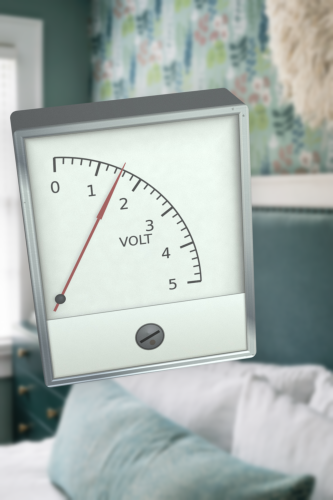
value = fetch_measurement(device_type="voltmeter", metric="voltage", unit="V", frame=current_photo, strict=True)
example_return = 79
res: 1.5
